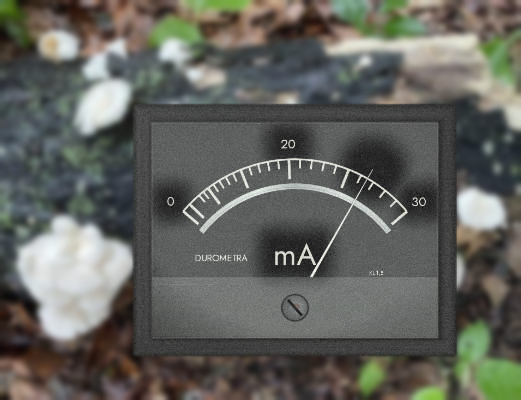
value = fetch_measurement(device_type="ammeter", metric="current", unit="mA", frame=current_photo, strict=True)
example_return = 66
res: 26.5
